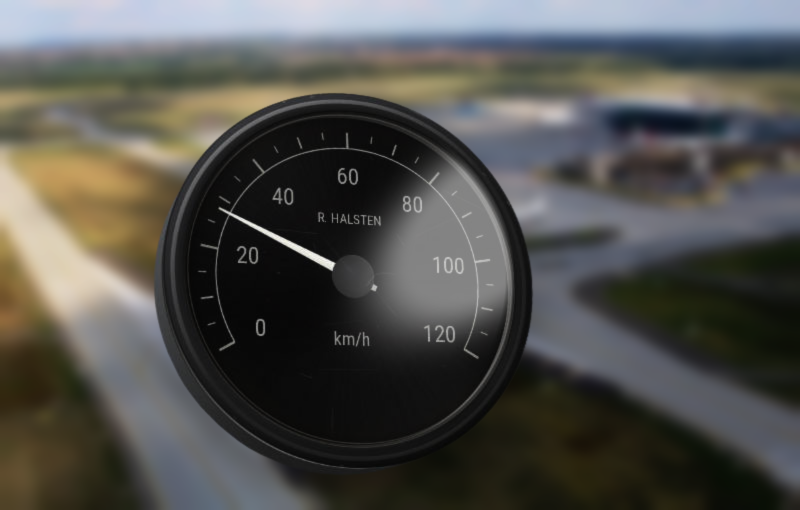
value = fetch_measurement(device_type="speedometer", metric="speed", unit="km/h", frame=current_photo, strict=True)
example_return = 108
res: 27.5
